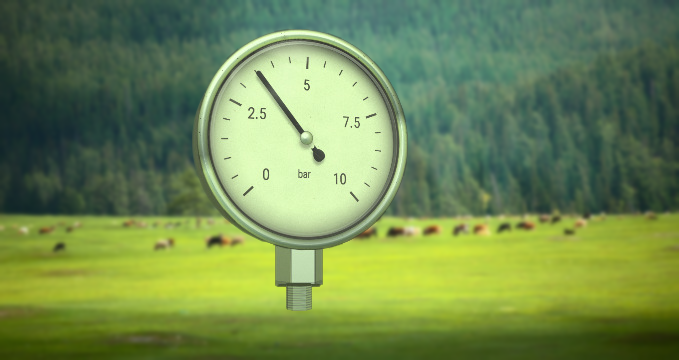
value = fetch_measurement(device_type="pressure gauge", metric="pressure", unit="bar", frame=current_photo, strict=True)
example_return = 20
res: 3.5
